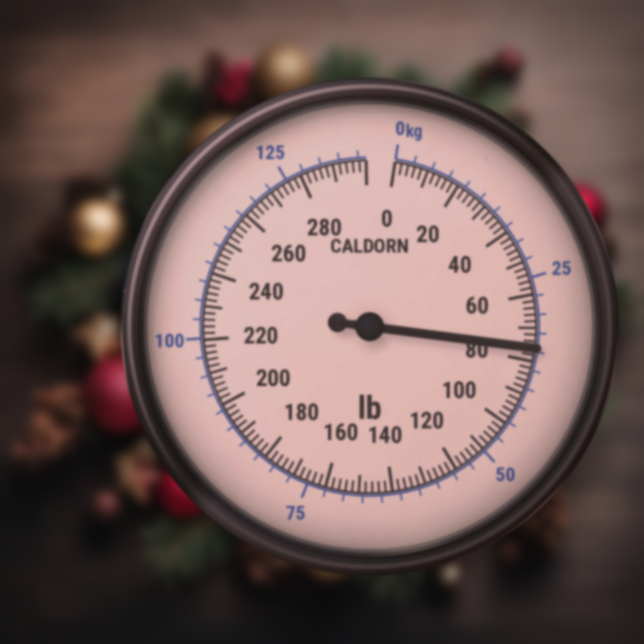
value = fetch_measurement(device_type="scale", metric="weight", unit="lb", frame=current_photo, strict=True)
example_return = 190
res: 76
